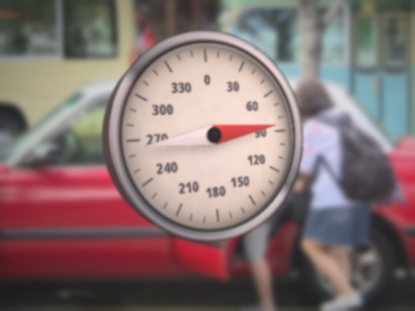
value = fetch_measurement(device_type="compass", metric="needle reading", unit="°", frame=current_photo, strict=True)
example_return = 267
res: 85
